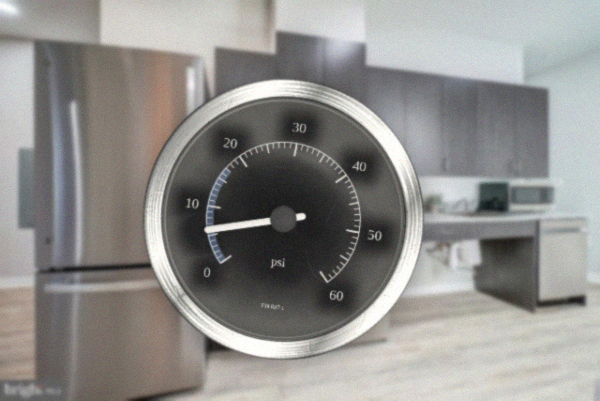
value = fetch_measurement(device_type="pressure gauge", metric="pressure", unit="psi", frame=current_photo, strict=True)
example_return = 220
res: 6
